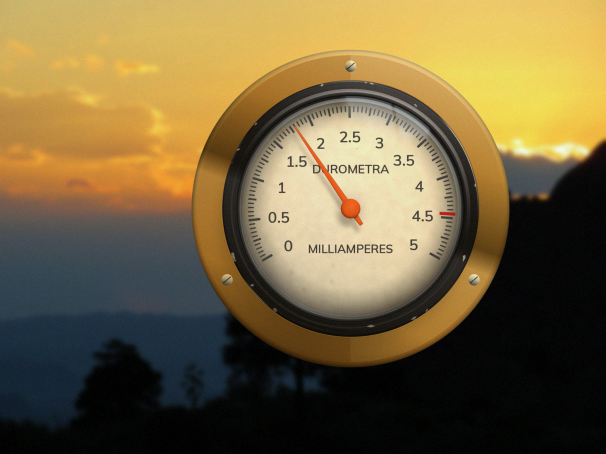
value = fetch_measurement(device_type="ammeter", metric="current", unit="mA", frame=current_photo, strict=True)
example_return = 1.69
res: 1.8
